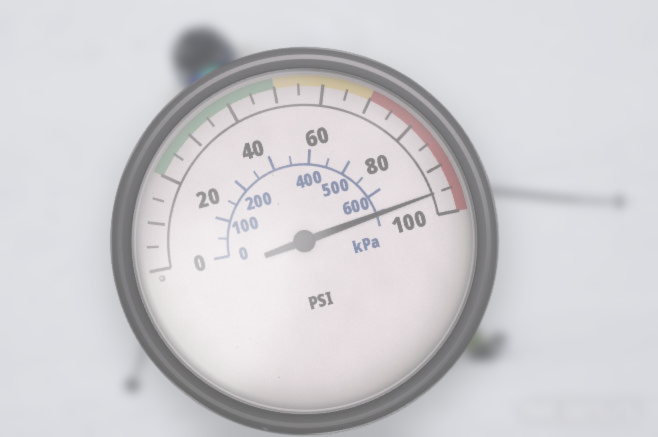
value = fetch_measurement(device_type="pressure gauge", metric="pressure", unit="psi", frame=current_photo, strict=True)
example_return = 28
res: 95
